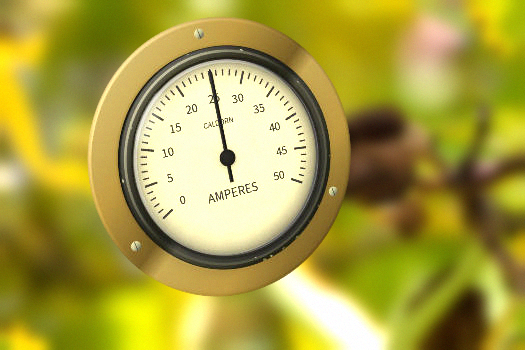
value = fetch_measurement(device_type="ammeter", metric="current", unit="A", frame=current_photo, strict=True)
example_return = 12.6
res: 25
